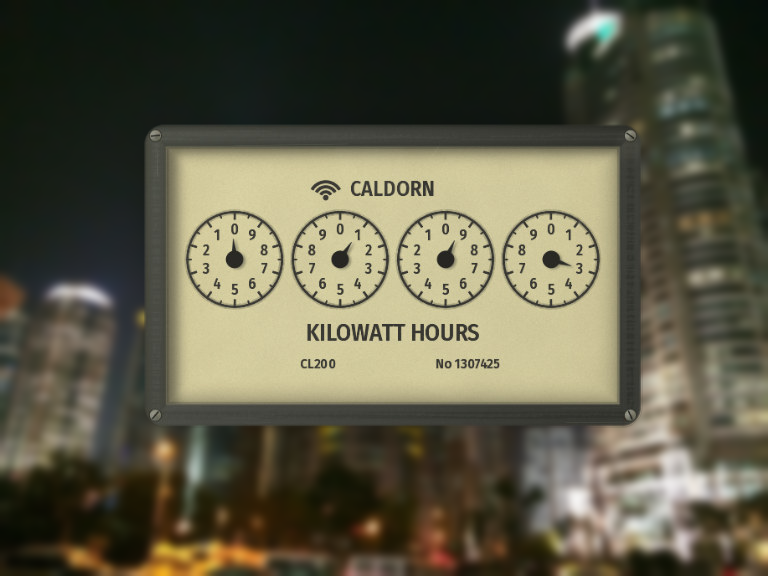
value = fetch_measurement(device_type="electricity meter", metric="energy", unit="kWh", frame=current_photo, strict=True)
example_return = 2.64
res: 93
